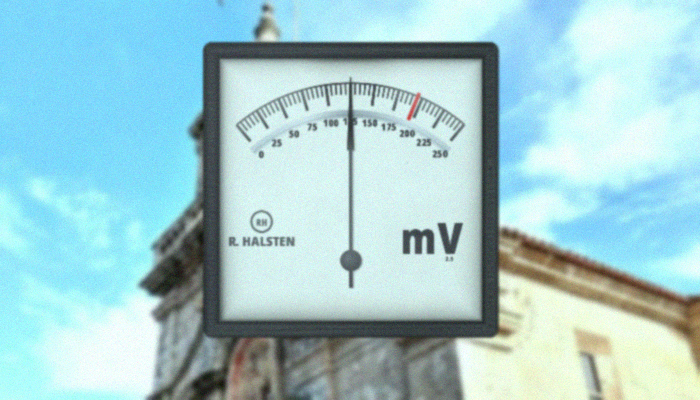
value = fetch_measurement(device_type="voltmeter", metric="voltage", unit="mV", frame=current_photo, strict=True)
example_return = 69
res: 125
